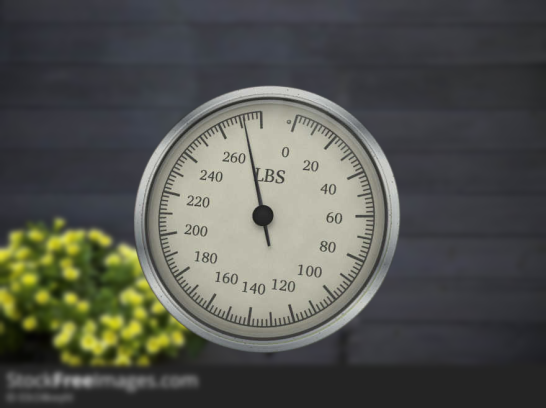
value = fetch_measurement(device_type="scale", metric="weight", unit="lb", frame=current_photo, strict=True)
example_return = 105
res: 272
